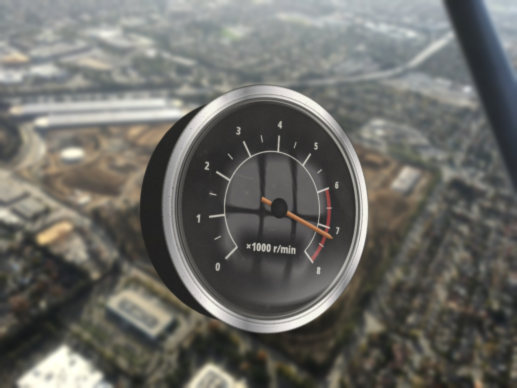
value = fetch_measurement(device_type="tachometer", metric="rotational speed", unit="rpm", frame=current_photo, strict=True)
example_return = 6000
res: 7250
